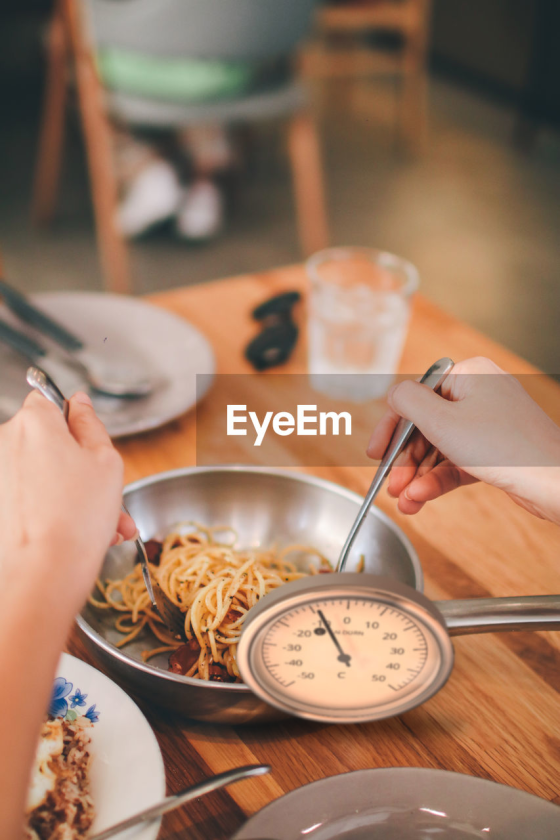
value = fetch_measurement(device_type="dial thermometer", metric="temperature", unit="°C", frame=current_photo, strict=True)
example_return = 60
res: -8
